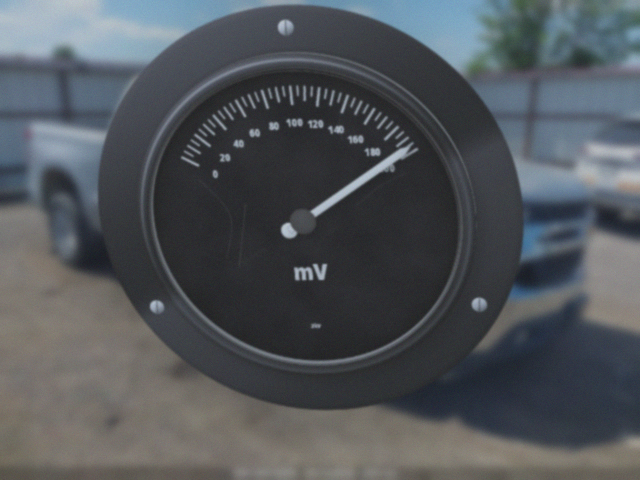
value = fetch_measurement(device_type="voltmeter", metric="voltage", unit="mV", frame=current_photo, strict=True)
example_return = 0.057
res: 195
